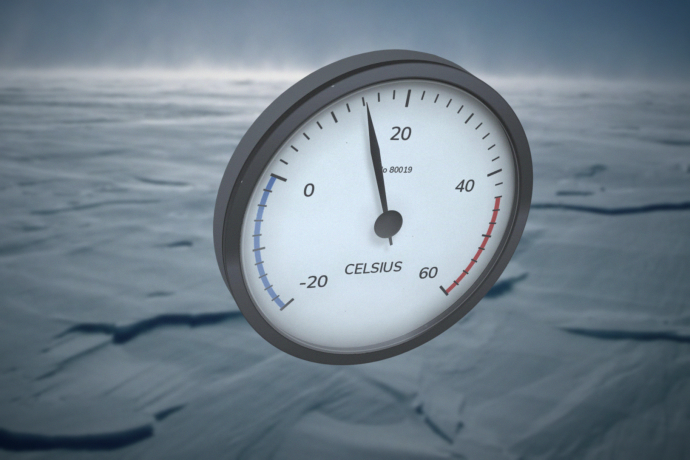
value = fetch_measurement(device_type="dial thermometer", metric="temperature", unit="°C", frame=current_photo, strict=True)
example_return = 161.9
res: 14
